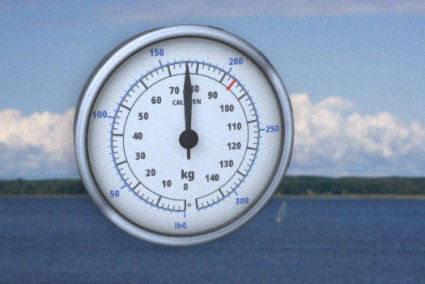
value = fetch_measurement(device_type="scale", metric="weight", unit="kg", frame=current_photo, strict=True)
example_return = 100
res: 76
